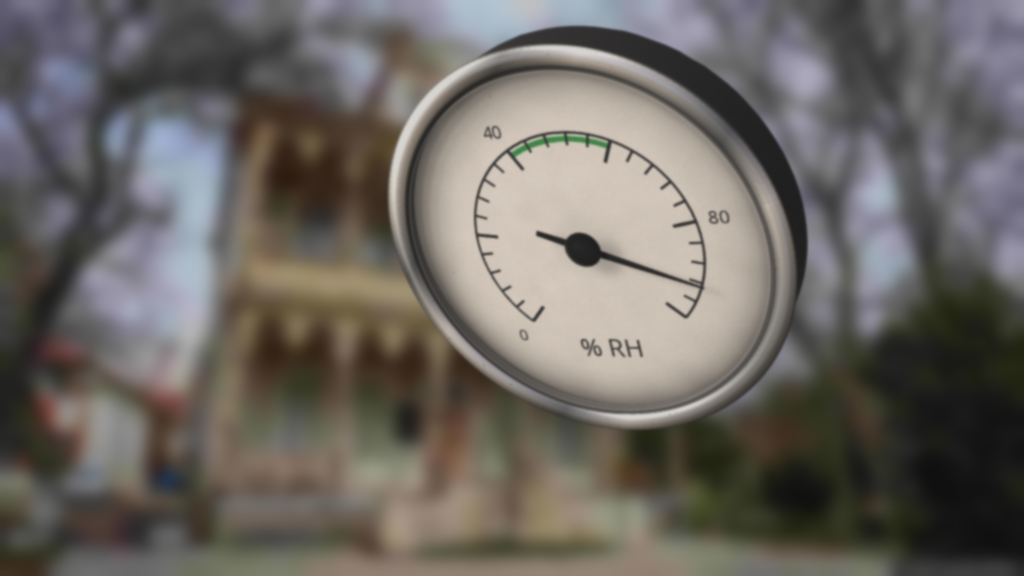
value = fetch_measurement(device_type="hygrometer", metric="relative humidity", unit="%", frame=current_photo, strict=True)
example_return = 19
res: 92
